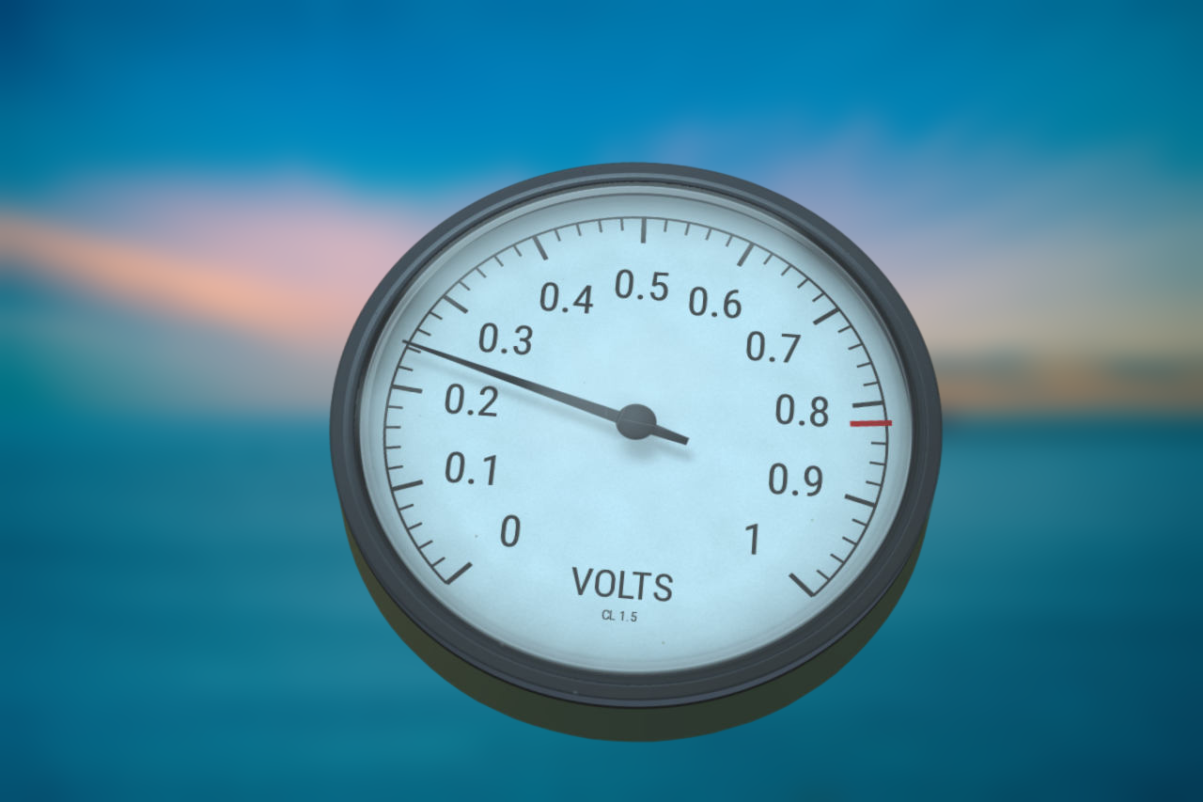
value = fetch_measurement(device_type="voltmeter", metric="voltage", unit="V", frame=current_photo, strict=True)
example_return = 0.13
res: 0.24
